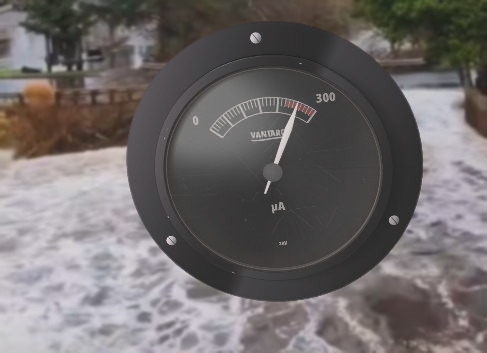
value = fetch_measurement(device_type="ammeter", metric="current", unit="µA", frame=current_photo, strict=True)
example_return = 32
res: 250
